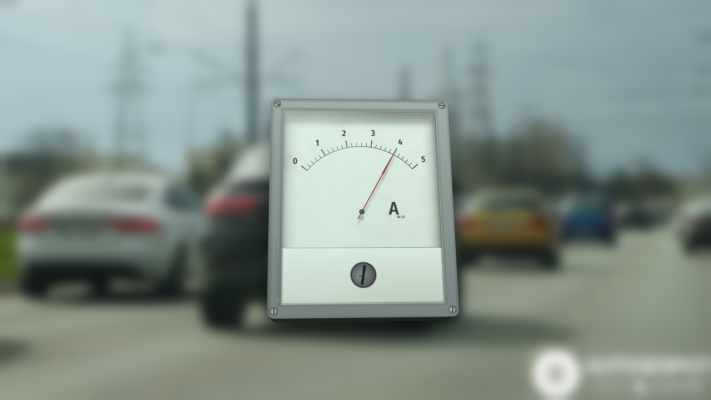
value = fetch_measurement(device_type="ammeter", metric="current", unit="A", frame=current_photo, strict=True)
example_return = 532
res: 4
